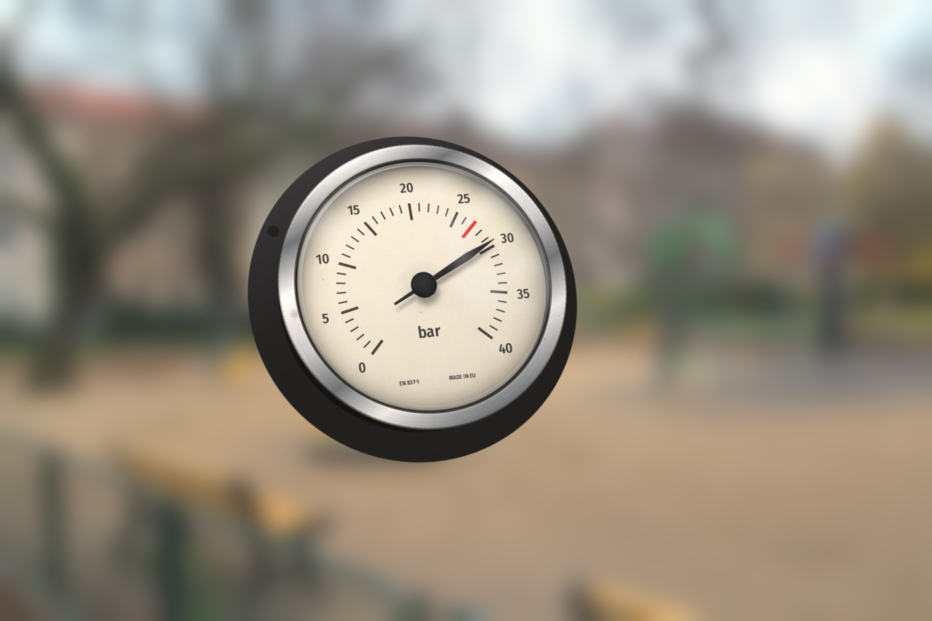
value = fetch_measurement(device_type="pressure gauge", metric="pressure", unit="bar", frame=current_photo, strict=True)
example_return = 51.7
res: 29.5
